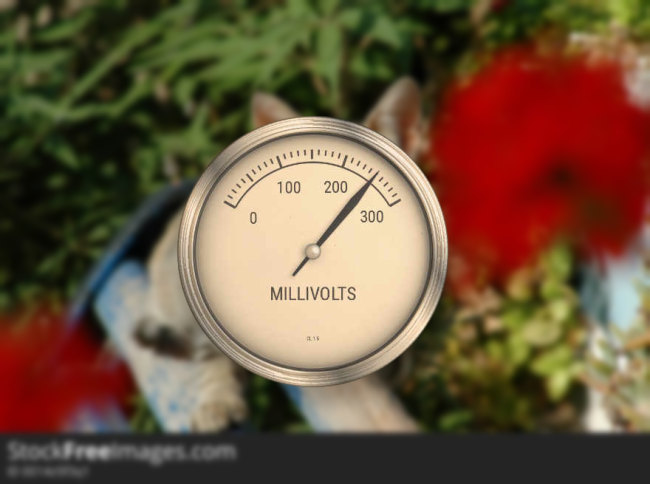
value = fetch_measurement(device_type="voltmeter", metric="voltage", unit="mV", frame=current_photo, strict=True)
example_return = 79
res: 250
